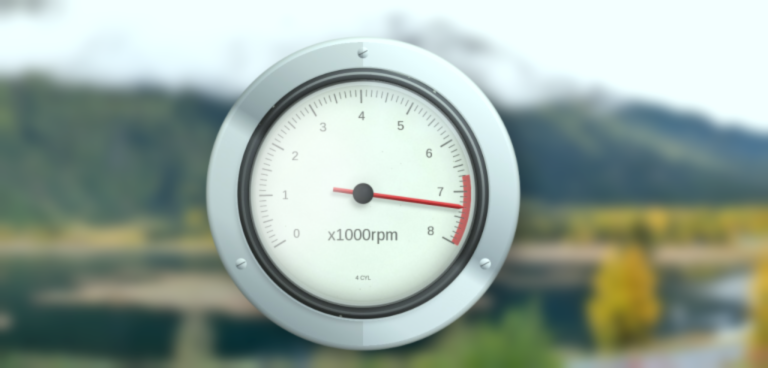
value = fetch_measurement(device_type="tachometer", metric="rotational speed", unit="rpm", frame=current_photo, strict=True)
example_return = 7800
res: 7300
